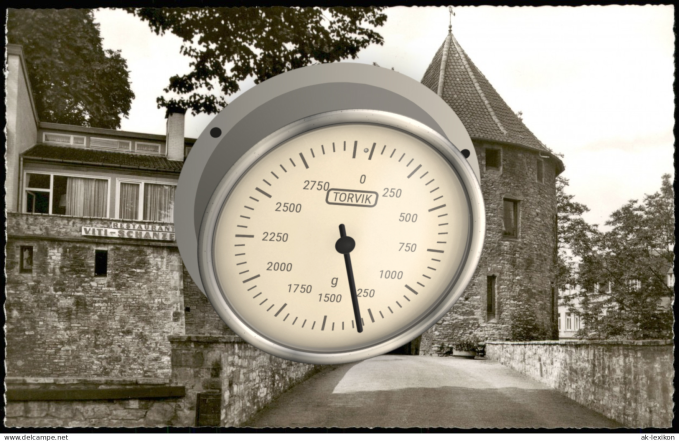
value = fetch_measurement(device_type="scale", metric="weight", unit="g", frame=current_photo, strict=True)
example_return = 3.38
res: 1325
